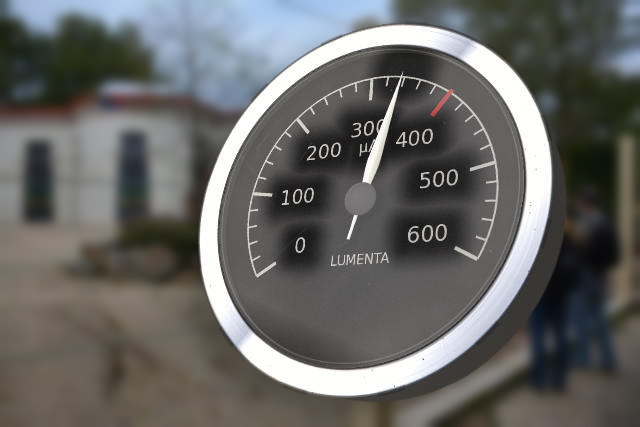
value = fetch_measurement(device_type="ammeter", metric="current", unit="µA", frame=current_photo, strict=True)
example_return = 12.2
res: 340
